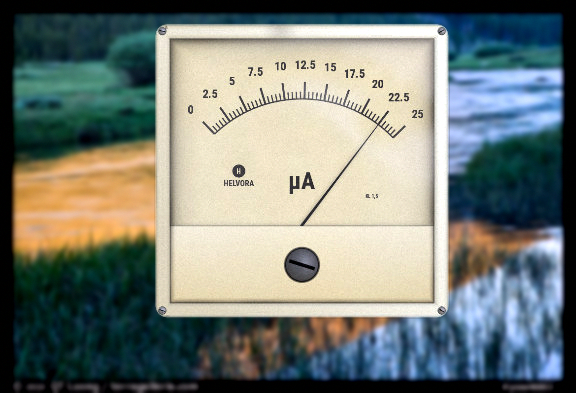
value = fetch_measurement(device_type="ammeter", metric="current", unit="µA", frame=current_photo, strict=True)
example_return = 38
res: 22.5
